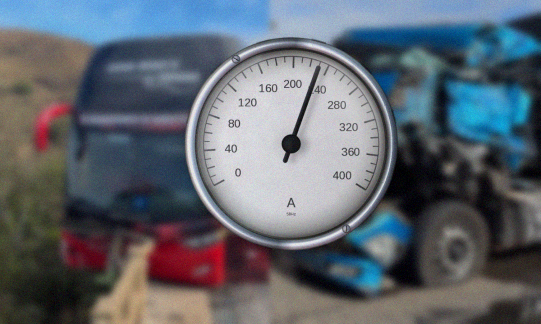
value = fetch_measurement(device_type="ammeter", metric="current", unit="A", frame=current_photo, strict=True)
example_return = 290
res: 230
